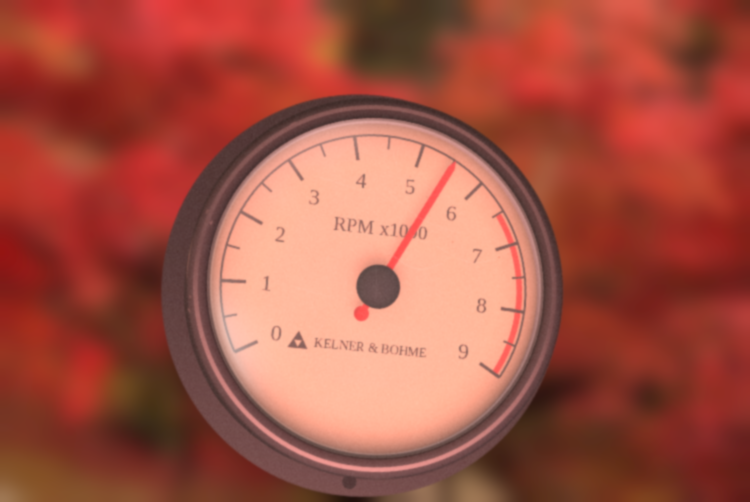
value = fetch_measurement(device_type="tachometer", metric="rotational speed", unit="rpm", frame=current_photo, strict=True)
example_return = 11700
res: 5500
